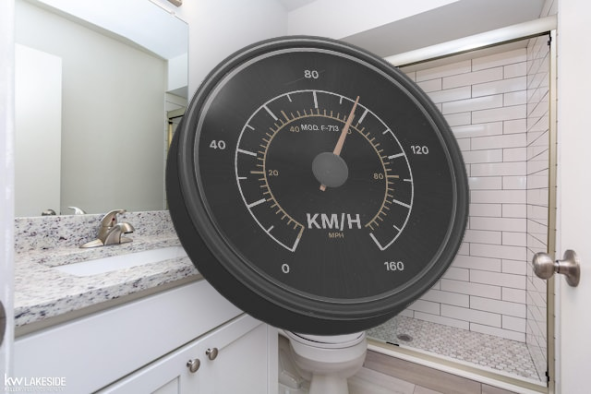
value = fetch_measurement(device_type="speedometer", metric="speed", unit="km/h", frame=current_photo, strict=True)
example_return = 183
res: 95
